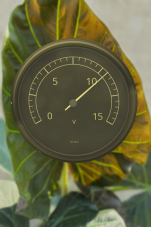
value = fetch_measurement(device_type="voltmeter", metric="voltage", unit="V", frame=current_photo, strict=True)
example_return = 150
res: 10.5
